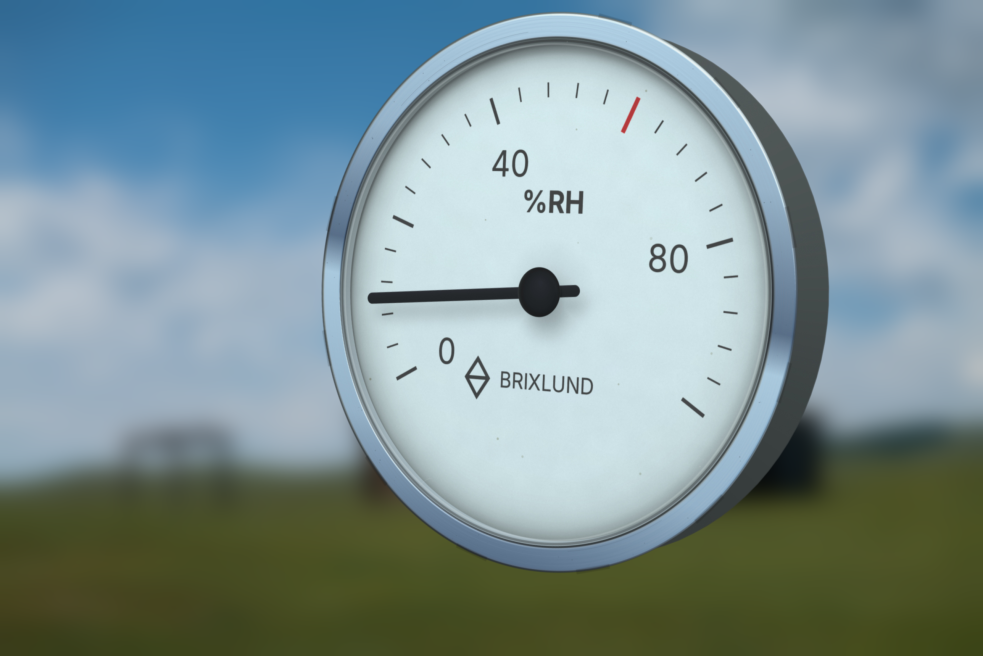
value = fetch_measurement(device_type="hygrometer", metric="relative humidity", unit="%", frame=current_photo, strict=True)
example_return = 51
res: 10
